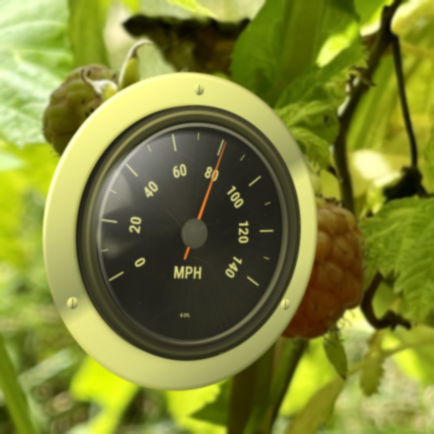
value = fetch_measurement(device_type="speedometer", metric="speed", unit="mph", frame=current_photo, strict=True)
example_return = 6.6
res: 80
